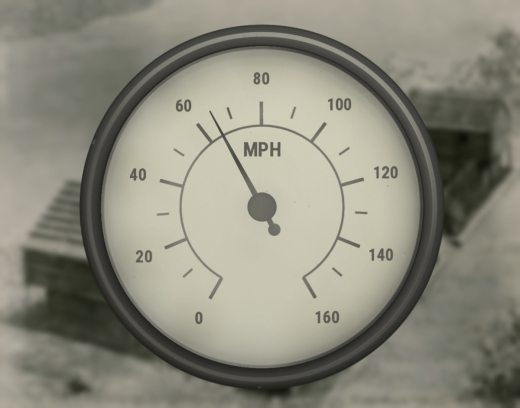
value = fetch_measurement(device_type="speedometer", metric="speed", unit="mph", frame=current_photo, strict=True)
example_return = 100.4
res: 65
